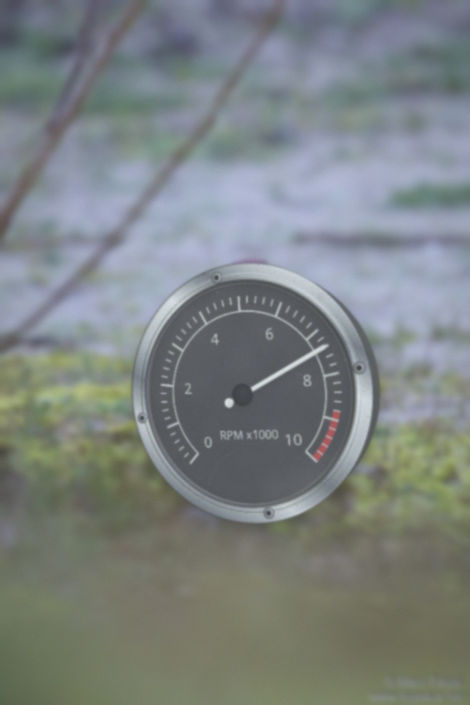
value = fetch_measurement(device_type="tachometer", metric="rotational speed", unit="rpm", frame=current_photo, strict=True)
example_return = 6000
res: 7400
